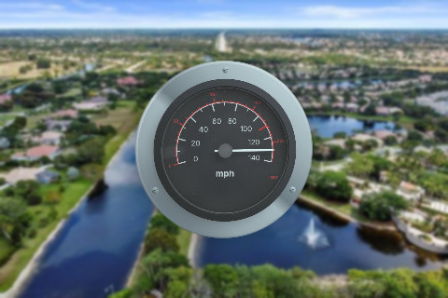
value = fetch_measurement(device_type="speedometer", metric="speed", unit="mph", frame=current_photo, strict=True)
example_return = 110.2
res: 130
